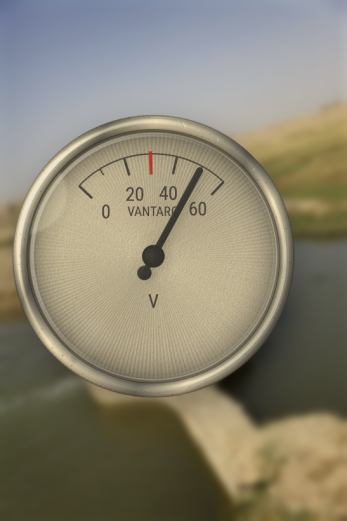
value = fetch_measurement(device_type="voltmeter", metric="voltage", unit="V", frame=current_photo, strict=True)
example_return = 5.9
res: 50
